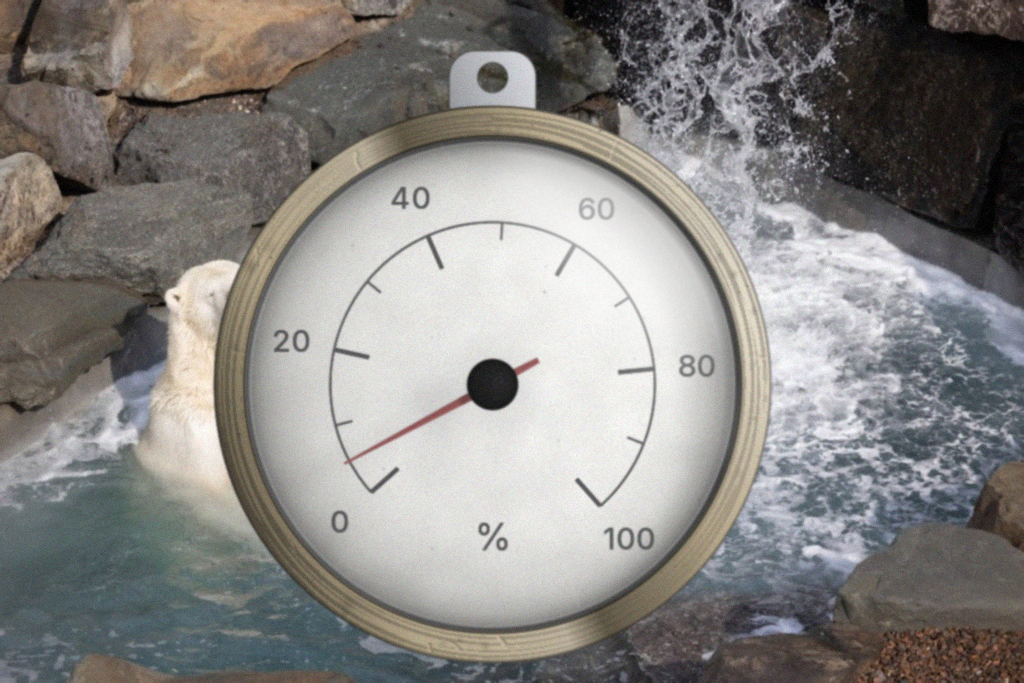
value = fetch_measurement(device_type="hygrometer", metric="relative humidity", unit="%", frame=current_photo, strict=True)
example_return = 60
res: 5
